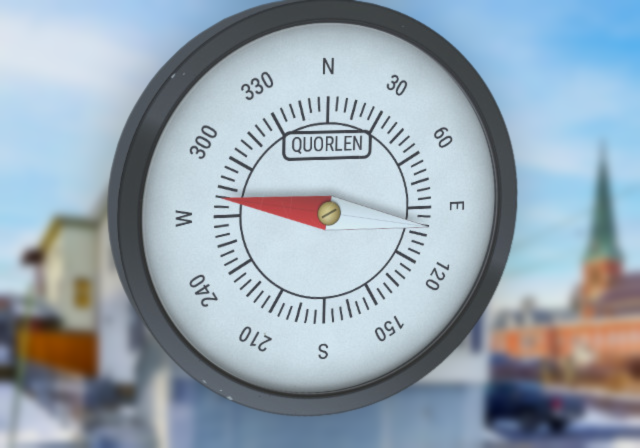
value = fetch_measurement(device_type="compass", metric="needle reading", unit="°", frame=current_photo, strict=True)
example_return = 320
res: 280
